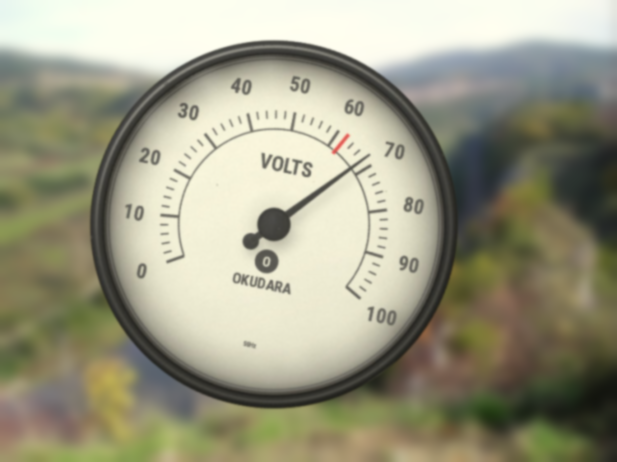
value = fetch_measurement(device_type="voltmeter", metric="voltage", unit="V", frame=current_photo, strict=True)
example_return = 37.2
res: 68
